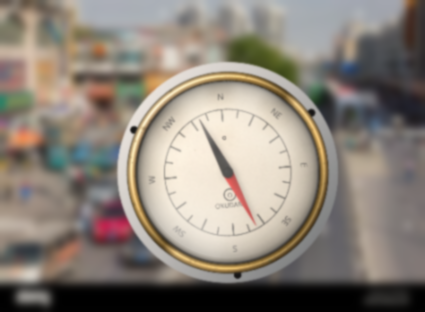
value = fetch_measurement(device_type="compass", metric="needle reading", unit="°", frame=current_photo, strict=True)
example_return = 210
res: 157.5
